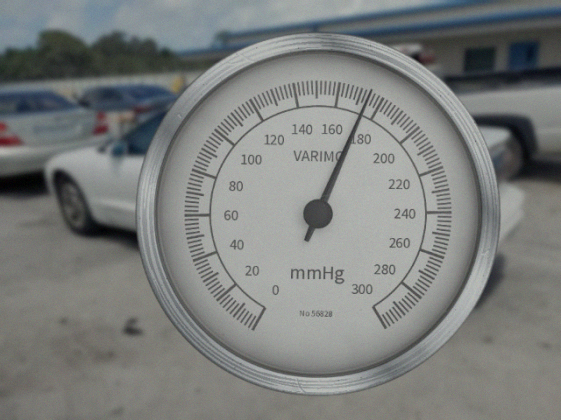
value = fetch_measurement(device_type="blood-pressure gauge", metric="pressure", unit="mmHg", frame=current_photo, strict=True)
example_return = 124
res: 174
